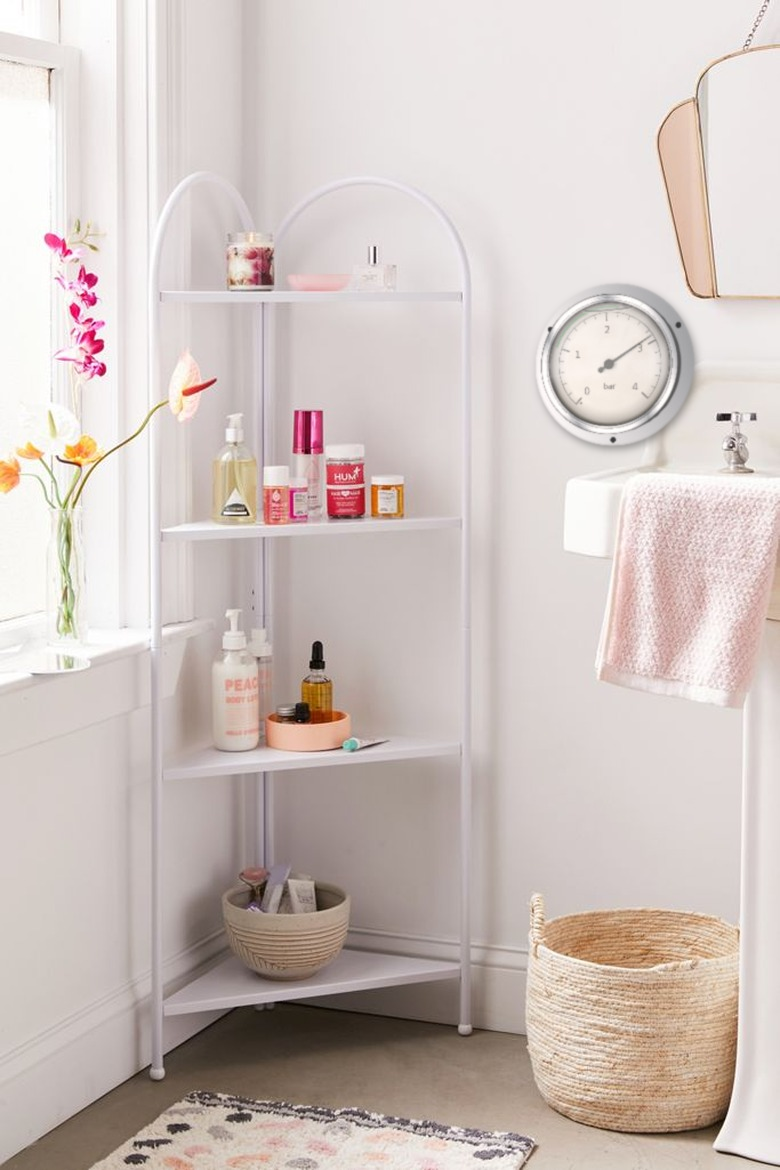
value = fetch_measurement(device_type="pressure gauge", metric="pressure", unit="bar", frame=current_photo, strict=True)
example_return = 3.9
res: 2.9
